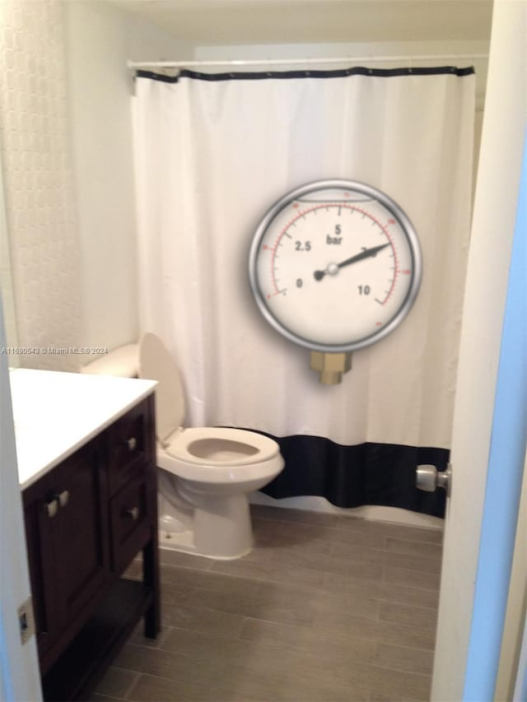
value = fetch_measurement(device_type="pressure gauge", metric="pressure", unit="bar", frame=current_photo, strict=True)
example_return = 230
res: 7.5
